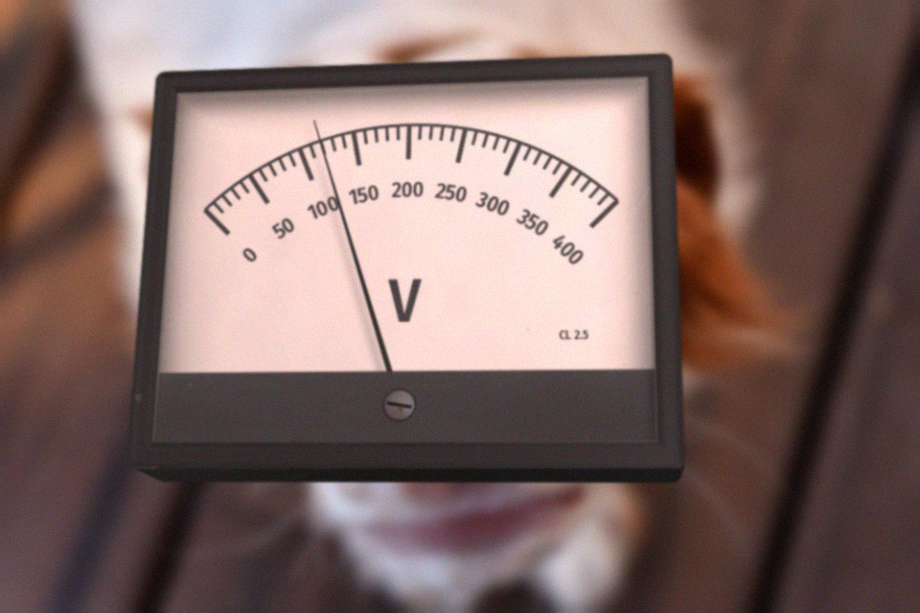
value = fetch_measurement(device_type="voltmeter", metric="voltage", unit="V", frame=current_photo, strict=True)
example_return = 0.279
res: 120
